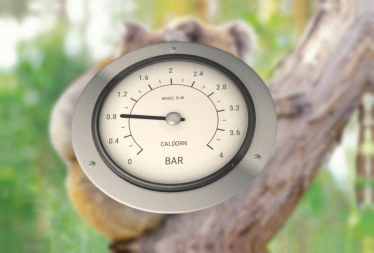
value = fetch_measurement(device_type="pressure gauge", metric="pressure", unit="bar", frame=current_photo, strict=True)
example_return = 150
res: 0.8
